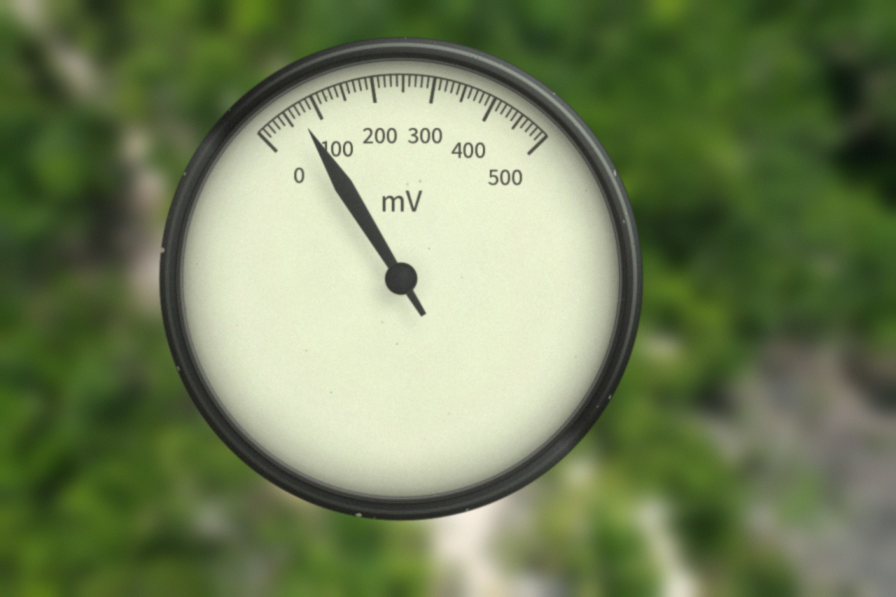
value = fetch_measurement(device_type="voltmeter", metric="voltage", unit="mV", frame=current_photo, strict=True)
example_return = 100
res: 70
